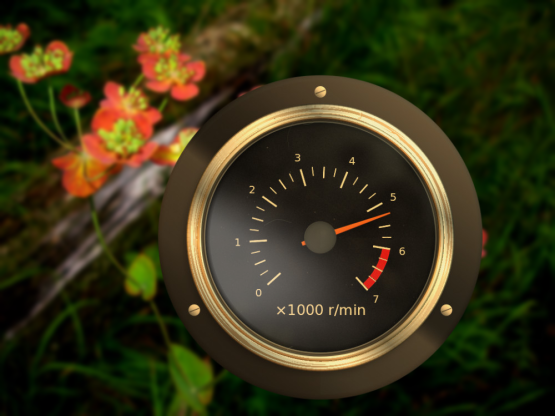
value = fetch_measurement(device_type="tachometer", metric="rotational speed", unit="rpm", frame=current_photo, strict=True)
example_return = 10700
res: 5250
